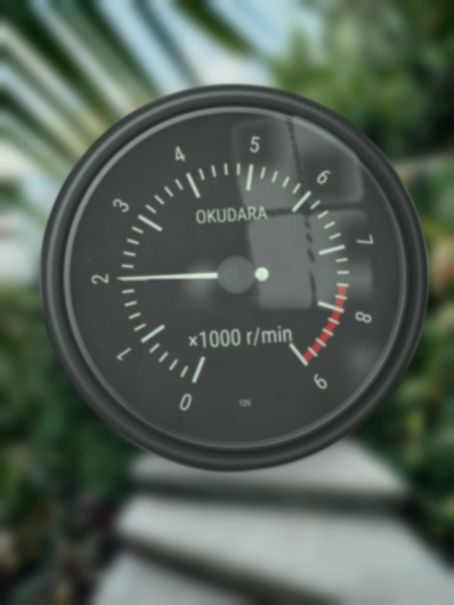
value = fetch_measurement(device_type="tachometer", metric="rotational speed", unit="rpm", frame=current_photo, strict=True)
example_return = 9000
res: 2000
